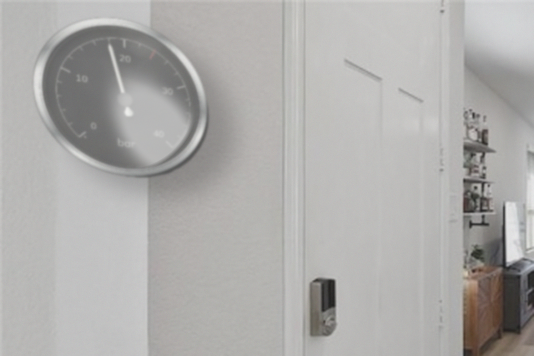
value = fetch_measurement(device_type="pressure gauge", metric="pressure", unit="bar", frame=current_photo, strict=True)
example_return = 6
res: 18
